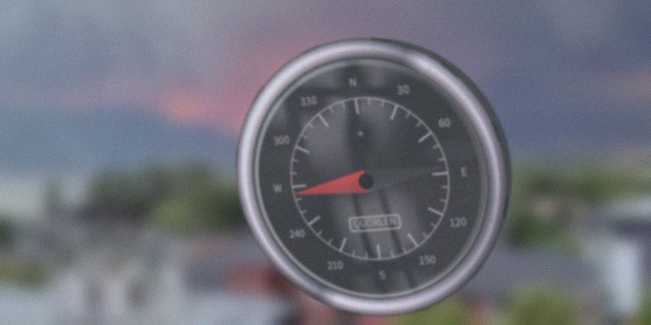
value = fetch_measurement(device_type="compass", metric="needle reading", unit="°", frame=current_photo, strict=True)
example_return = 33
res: 265
